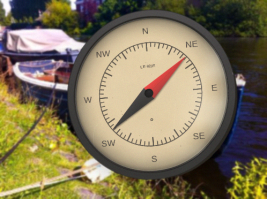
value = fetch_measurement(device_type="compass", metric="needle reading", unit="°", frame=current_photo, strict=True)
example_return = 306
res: 50
